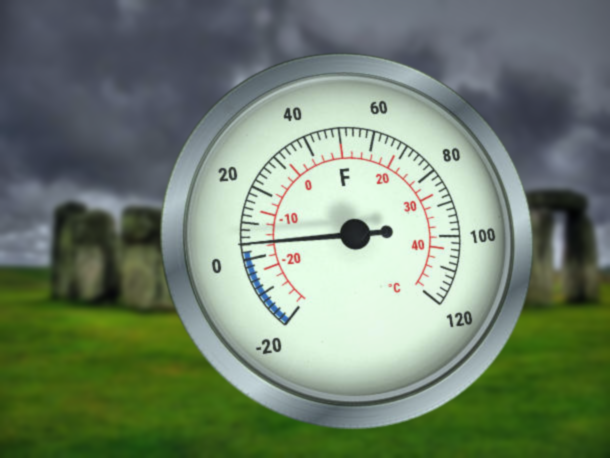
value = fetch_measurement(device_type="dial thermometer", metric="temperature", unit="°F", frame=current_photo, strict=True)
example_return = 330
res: 4
